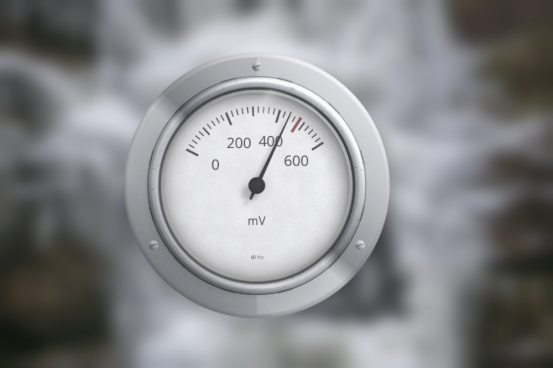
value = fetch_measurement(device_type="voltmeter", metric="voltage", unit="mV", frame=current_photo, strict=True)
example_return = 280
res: 440
